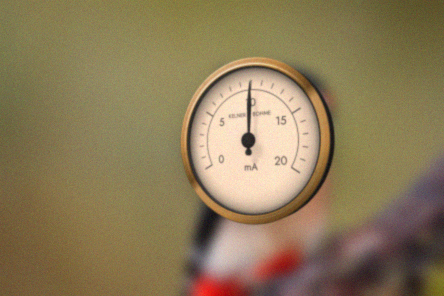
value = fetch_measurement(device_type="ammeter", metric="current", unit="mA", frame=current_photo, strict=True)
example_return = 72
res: 10
